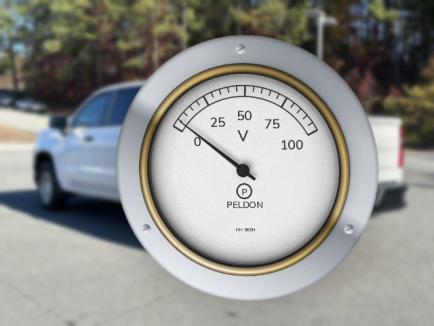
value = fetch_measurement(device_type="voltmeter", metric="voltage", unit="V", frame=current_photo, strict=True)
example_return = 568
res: 5
